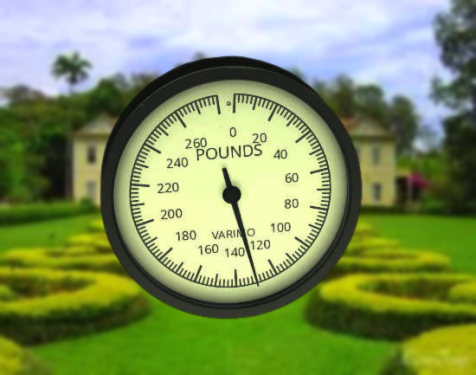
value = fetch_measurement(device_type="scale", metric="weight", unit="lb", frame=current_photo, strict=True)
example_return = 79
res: 130
